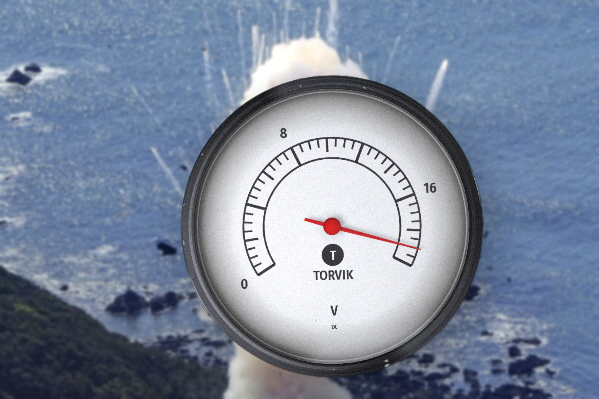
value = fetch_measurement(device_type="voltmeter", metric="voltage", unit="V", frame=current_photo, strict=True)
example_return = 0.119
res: 19
